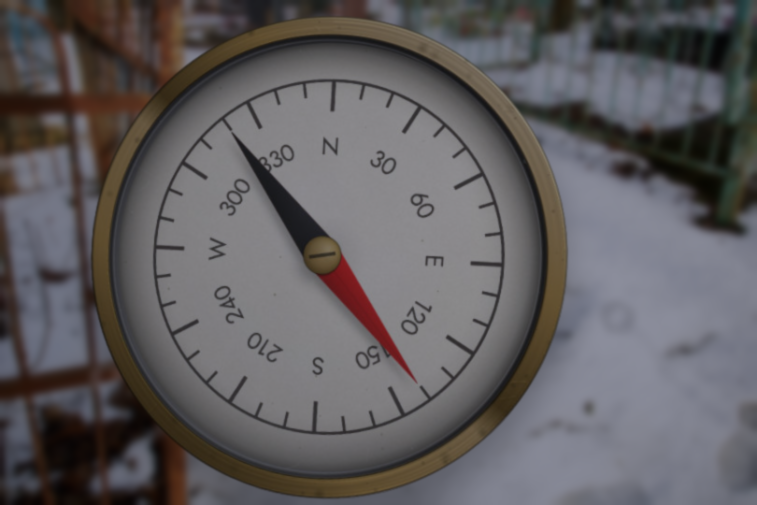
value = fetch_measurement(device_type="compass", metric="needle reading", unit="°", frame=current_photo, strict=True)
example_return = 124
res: 140
